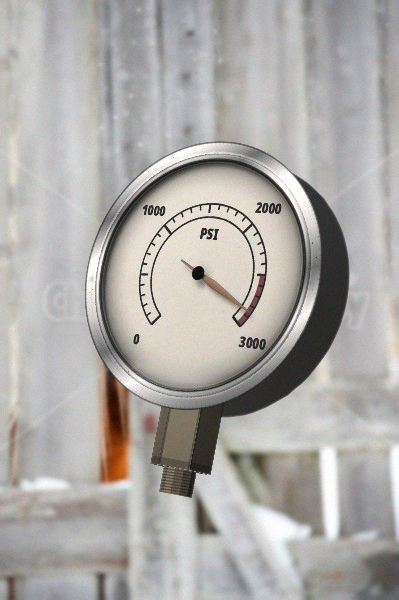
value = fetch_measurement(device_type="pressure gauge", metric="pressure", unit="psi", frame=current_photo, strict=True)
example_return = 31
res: 2850
